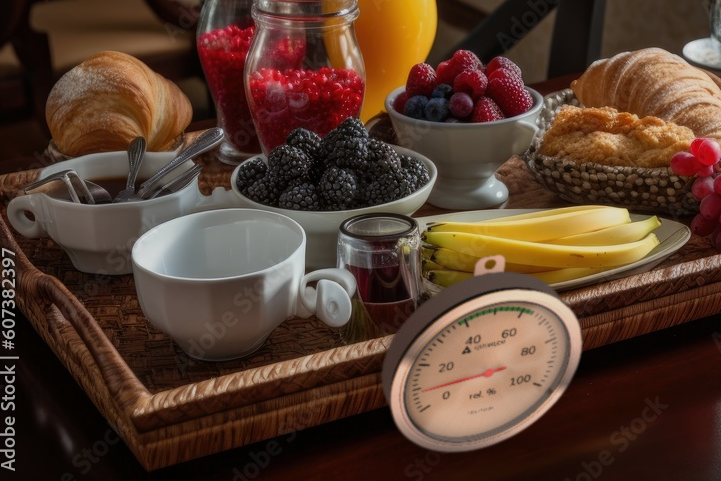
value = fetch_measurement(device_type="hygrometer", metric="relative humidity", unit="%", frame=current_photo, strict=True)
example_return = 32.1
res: 10
